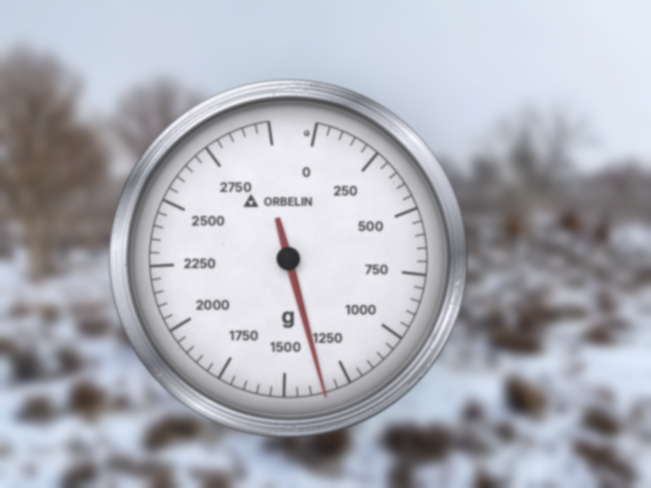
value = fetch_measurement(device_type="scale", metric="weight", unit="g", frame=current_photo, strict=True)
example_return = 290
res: 1350
